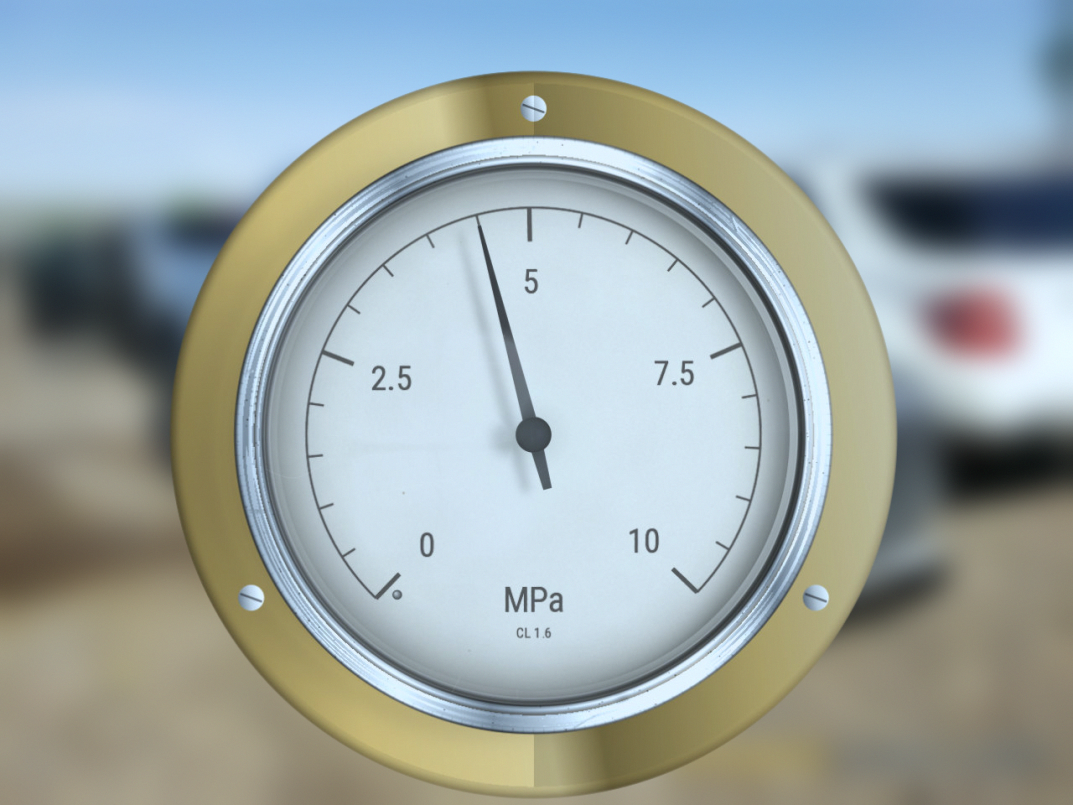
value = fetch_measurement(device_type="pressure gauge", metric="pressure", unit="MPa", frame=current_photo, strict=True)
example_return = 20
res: 4.5
